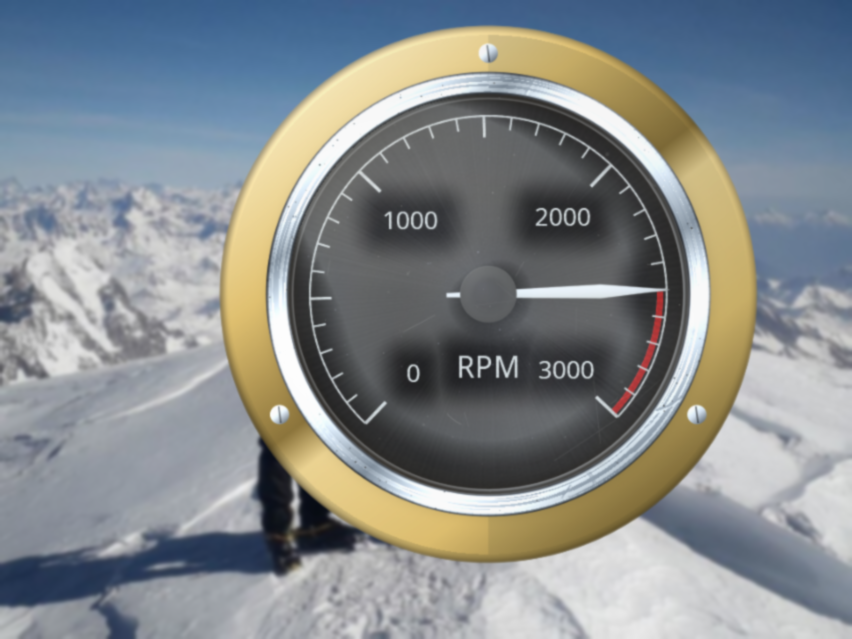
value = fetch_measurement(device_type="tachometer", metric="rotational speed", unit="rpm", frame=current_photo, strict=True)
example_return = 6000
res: 2500
